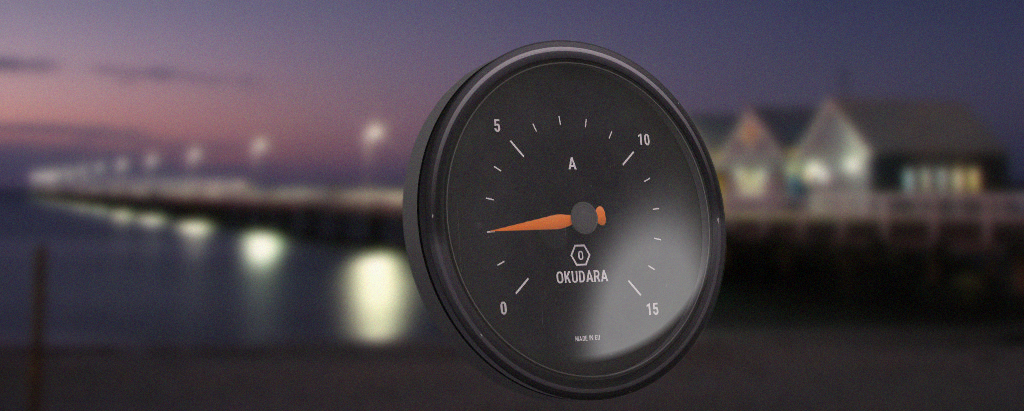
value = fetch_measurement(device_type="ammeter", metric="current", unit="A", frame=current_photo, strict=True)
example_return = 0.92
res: 2
